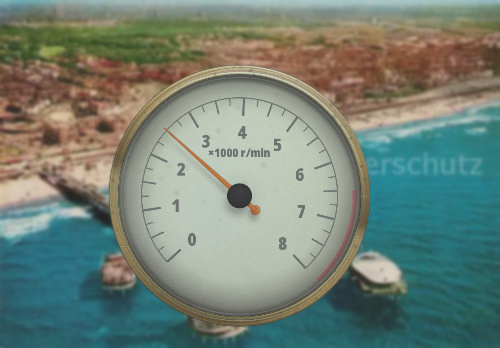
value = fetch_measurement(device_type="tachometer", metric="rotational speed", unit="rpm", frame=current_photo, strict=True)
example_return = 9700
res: 2500
